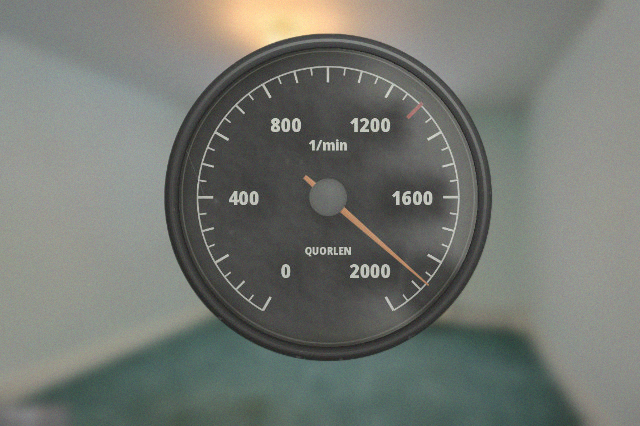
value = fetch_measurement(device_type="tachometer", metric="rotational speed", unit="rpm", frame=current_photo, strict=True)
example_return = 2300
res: 1875
